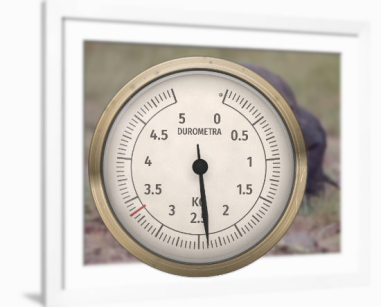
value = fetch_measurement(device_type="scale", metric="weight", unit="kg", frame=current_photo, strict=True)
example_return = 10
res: 2.4
